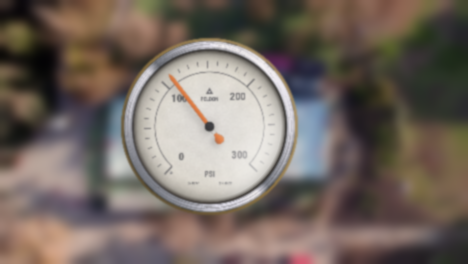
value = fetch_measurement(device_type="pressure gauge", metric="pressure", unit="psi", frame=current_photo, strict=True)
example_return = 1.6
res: 110
